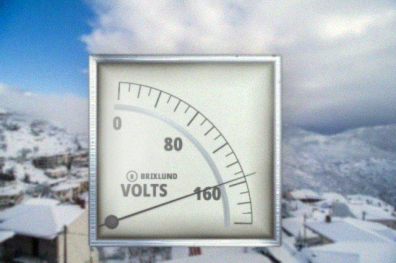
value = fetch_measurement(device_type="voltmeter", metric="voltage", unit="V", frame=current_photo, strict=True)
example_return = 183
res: 155
